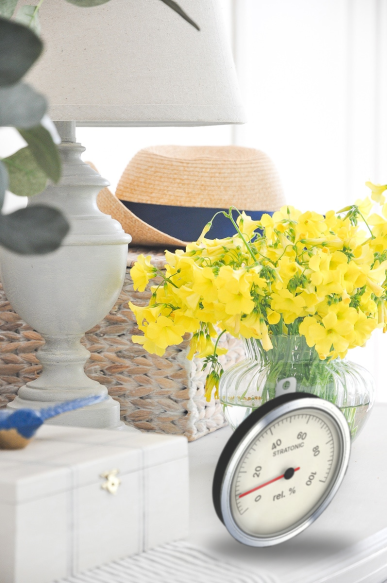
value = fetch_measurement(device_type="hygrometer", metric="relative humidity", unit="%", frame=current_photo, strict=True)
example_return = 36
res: 10
